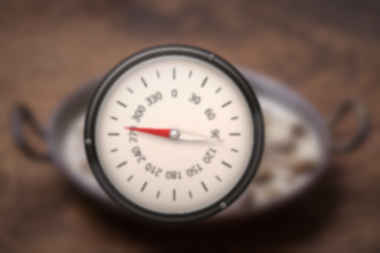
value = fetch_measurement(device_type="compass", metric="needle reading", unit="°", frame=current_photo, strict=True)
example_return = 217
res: 277.5
